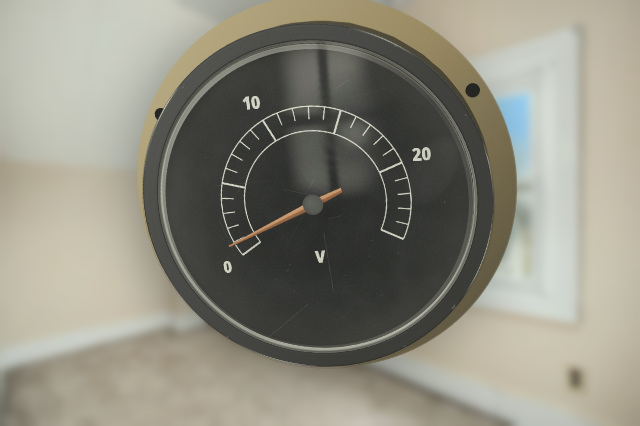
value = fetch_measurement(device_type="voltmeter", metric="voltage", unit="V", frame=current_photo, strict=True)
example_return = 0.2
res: 1
